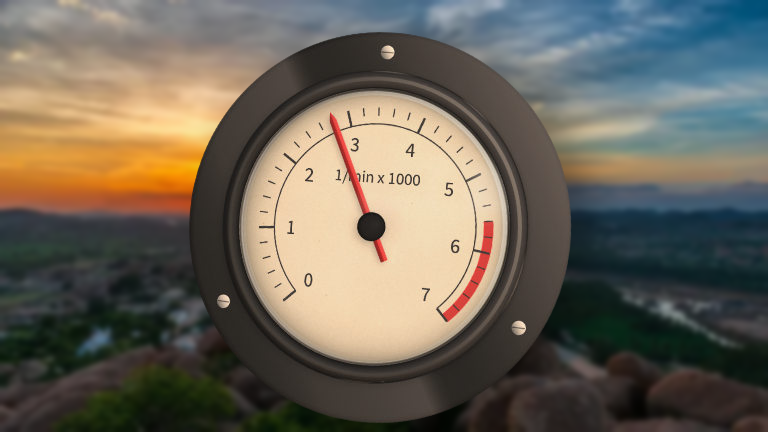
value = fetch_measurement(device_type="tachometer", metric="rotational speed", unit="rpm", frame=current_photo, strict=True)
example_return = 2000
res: 2800
